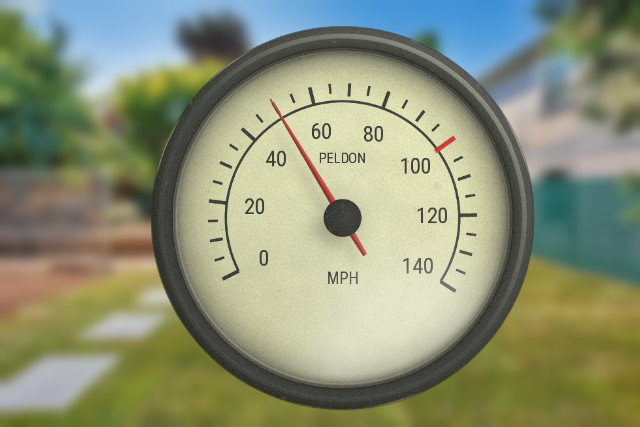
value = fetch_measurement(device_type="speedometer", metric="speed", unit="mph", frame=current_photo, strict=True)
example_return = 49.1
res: 50
